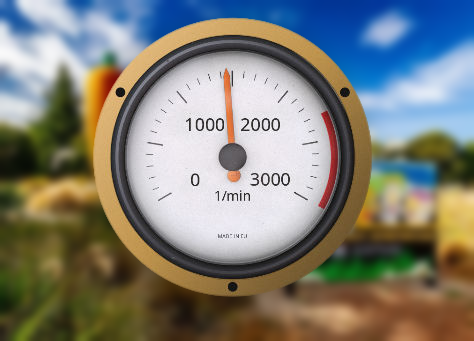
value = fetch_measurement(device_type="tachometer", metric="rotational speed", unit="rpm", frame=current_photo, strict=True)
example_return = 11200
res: 1450
